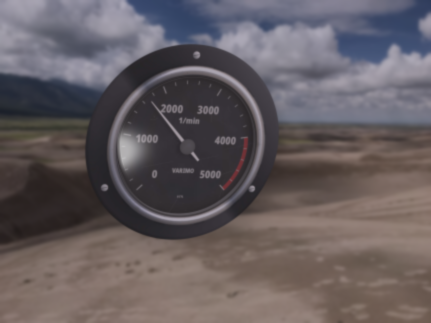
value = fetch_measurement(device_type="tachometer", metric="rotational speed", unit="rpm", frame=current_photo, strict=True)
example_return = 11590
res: 1700
